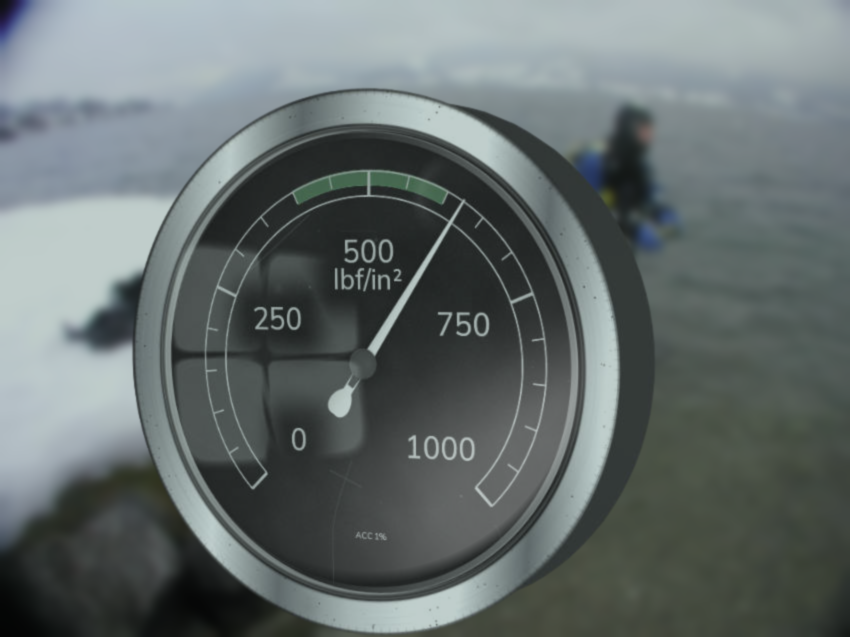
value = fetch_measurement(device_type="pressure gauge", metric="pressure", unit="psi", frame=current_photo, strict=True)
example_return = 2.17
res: 625
